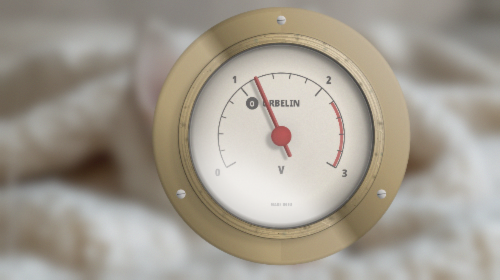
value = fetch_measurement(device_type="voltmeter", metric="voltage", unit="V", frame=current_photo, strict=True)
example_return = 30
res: 1.2
